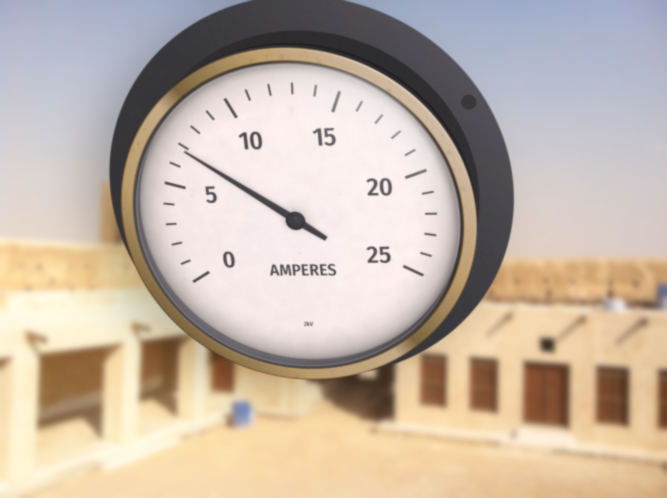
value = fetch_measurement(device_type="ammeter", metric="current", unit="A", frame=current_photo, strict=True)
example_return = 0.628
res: 7
